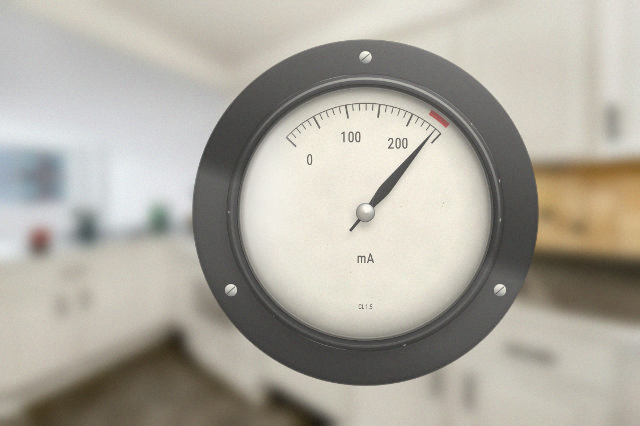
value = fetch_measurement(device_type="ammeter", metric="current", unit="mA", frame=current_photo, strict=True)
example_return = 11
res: 240
